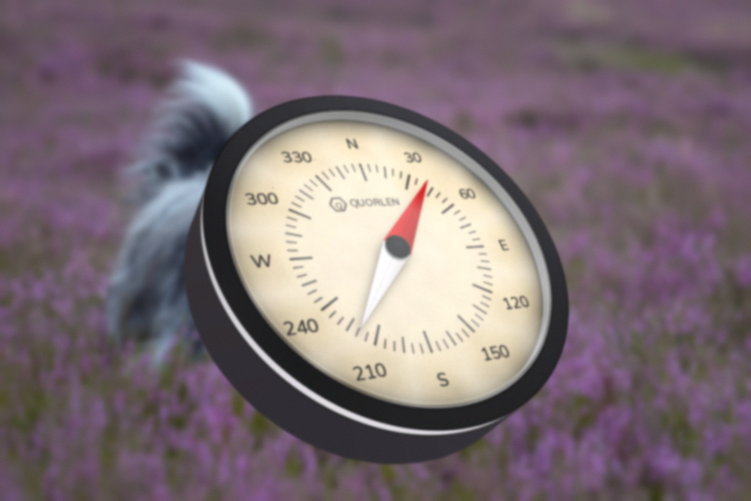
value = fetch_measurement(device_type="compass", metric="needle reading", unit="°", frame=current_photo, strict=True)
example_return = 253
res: 40
